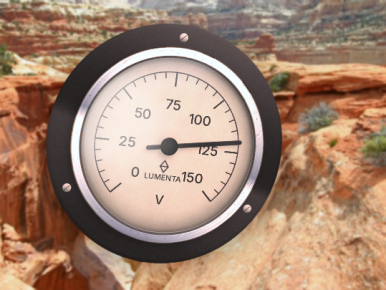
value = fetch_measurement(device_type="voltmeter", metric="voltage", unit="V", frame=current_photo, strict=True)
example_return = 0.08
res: 120
